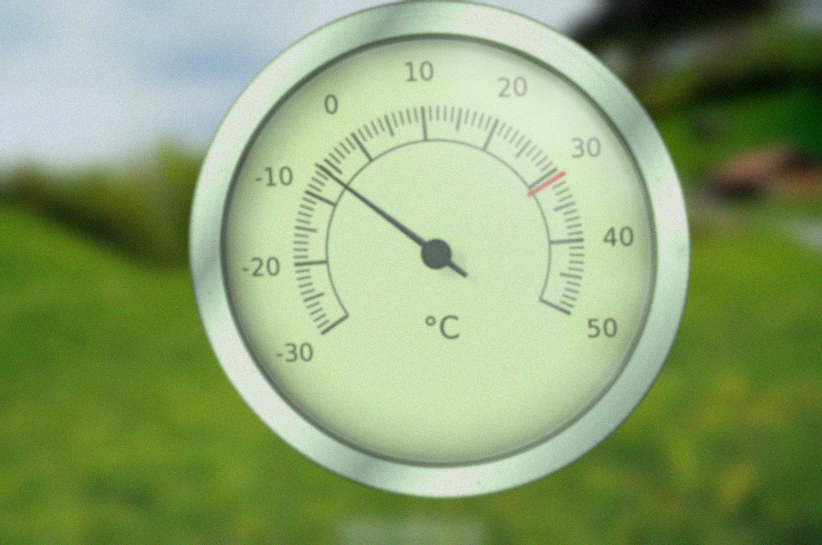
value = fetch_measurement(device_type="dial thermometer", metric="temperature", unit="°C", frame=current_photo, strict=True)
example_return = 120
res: -6
